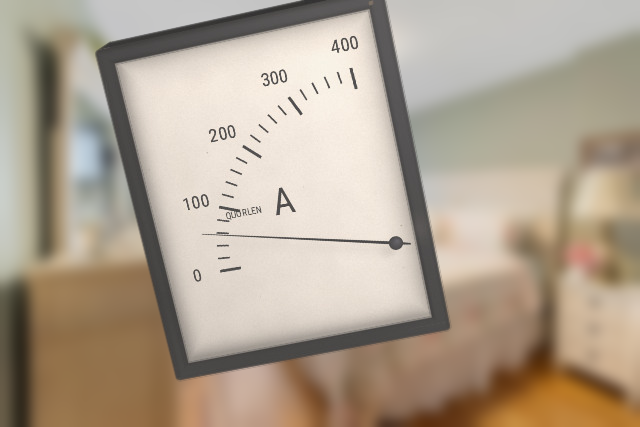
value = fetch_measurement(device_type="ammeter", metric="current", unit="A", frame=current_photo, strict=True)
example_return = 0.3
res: 60
